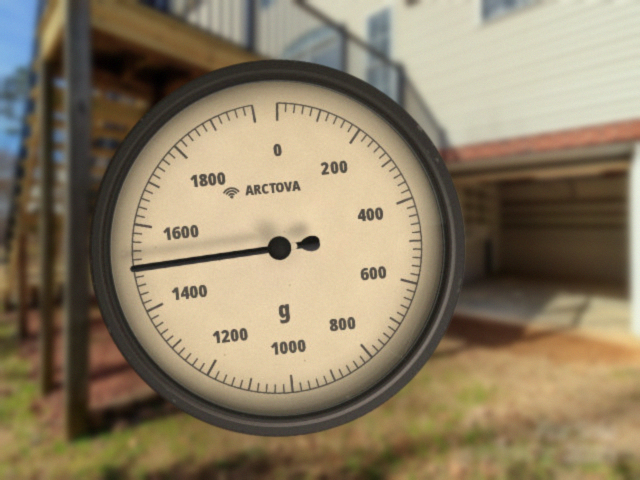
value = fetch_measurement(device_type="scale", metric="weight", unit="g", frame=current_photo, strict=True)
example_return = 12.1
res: 1500
